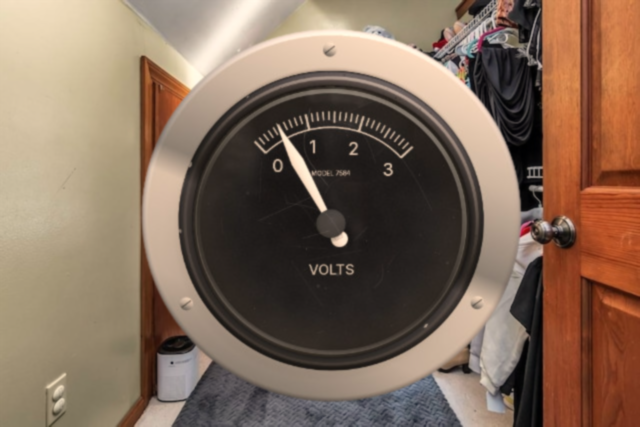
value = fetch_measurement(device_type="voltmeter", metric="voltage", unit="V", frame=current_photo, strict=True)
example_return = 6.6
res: 0.5
